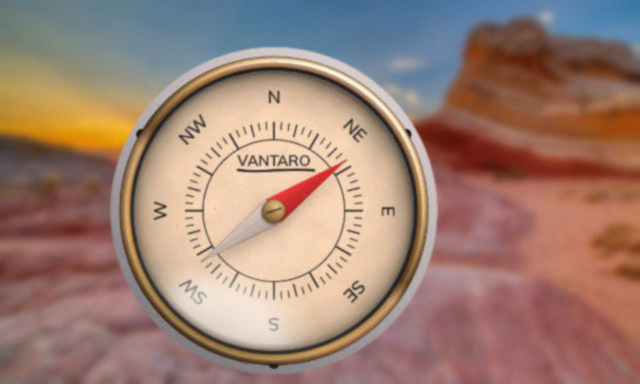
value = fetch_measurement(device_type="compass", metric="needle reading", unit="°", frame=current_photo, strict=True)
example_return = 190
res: 55
